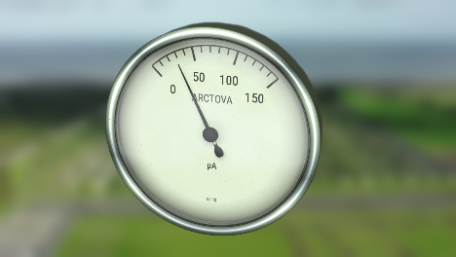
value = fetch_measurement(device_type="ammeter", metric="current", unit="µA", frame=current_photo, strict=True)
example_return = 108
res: 30
